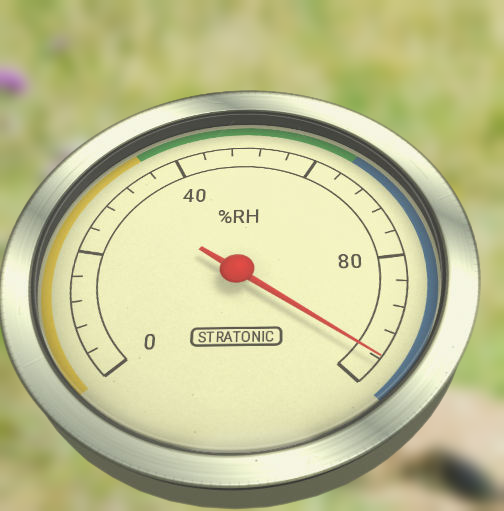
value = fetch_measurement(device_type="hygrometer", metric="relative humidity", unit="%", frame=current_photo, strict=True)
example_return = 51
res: 96
